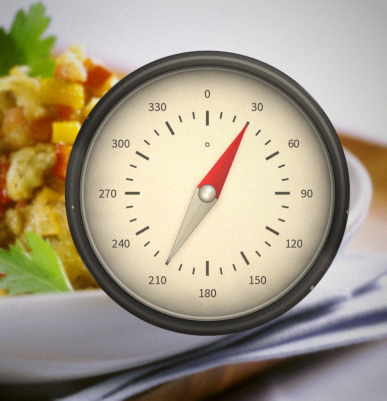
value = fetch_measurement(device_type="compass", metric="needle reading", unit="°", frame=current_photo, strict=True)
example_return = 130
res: 30
